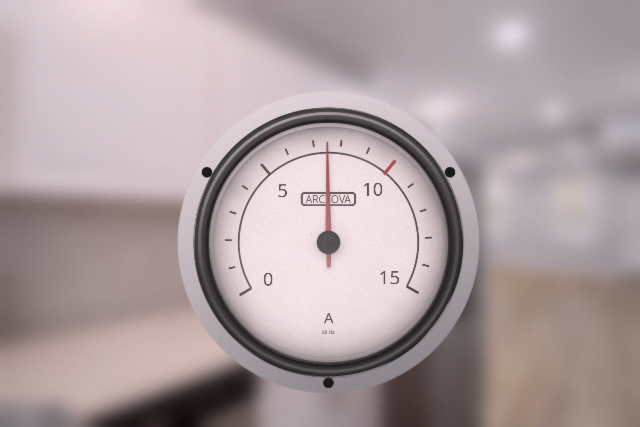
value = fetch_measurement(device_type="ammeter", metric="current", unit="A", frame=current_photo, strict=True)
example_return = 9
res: 7.5
